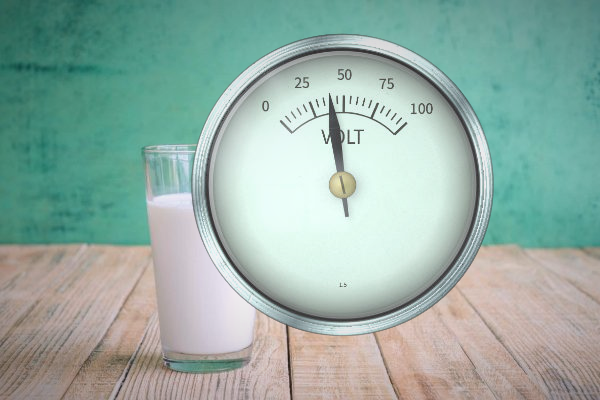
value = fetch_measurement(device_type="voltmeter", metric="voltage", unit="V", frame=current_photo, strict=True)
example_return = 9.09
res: 40
